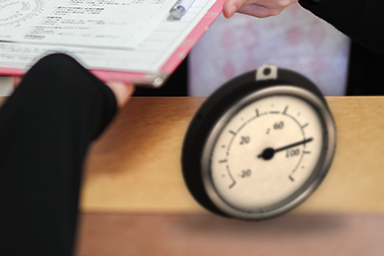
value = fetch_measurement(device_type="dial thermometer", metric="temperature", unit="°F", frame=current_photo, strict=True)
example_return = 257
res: 90
